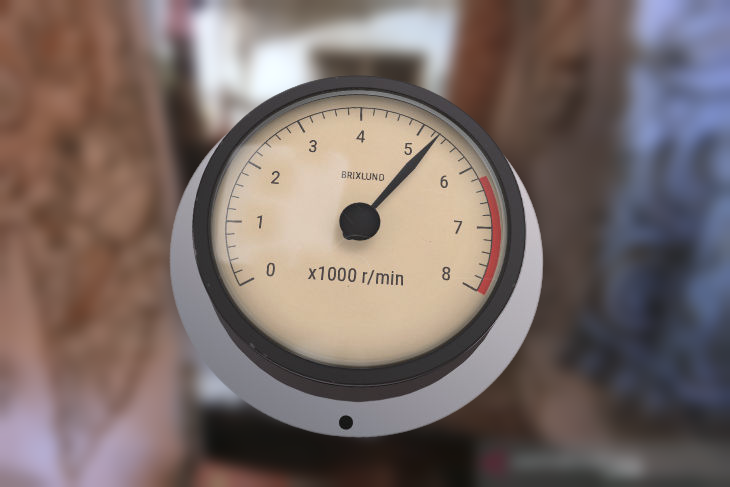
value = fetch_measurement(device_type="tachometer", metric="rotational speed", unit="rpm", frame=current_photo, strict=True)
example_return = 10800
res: 5300
